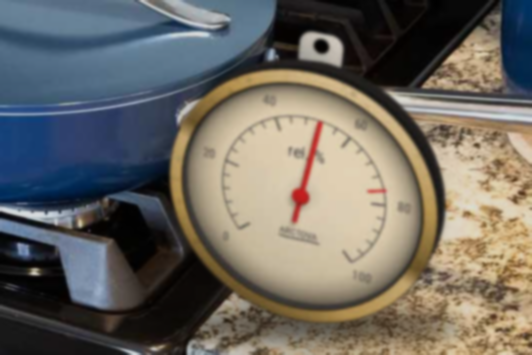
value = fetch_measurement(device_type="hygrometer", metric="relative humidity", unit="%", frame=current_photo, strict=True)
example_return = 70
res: 52
